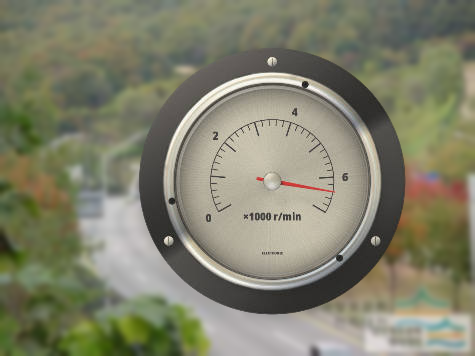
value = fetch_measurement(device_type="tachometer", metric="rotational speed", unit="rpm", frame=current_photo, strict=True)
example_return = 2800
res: 6400
